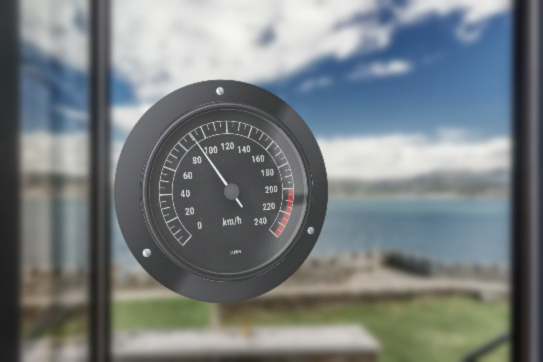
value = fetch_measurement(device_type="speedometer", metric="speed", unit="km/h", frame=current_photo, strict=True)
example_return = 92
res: 90
